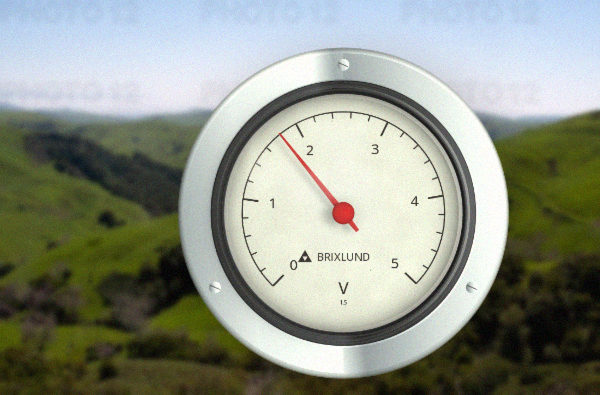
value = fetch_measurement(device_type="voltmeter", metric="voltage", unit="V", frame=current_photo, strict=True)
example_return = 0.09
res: 1.8
